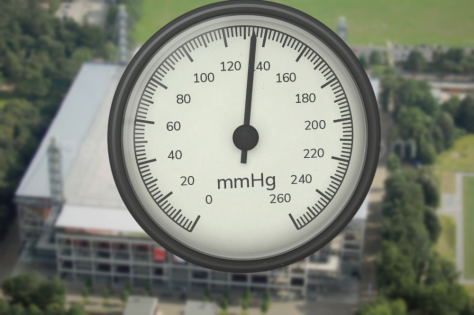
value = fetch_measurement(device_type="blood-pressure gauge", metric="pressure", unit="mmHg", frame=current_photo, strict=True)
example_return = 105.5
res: 134
